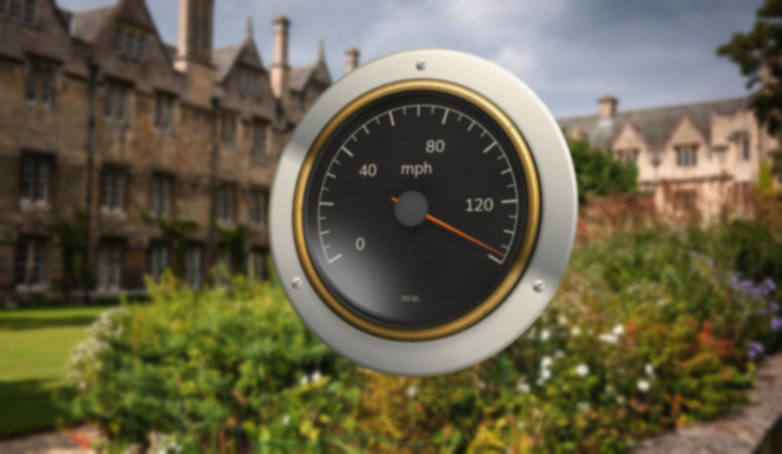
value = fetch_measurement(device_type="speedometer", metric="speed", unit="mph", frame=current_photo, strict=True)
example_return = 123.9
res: 137.5
